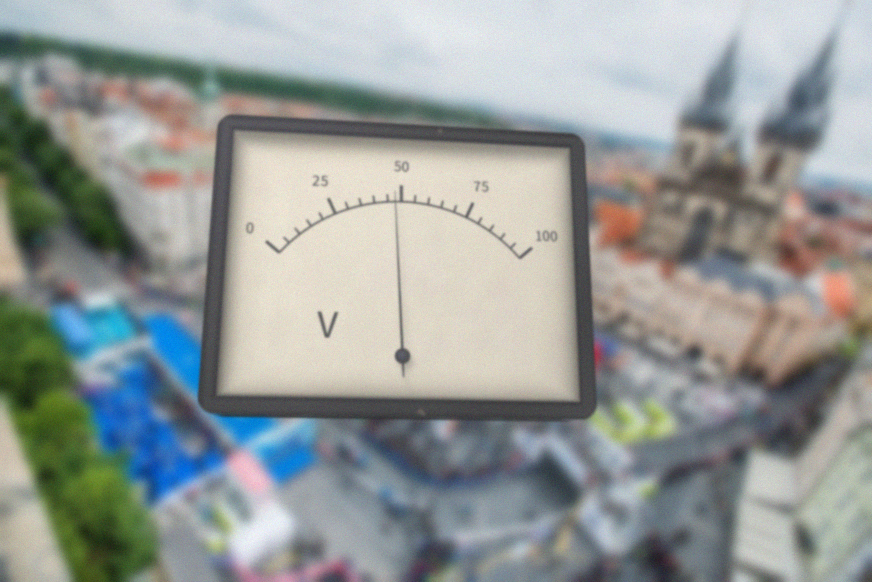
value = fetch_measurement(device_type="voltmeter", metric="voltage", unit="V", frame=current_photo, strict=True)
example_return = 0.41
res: 47.5
